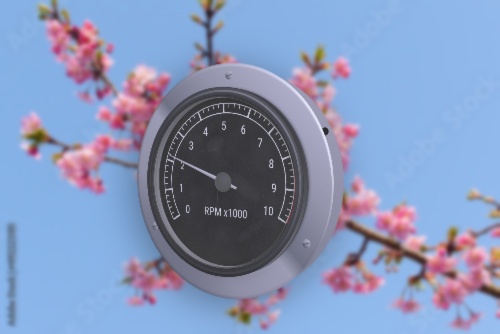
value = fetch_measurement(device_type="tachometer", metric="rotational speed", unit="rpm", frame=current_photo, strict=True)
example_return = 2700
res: 2200
